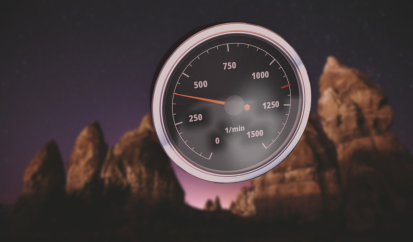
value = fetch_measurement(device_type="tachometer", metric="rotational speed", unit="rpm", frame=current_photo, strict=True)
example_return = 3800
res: 400
